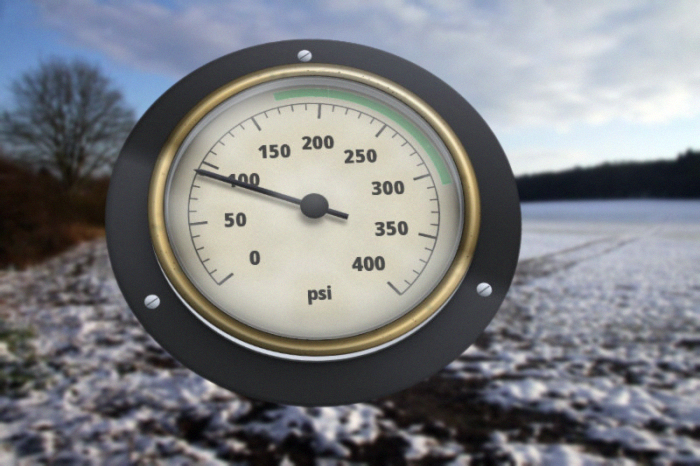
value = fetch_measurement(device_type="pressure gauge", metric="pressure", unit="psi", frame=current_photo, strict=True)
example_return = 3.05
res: 90
